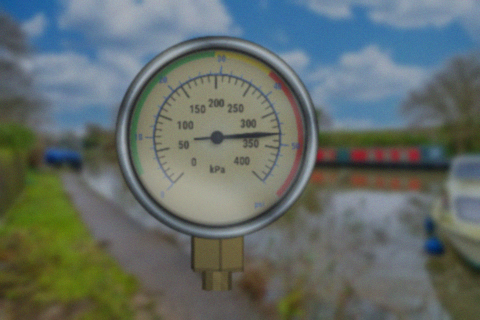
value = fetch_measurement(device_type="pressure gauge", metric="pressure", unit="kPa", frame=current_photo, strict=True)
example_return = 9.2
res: 330
